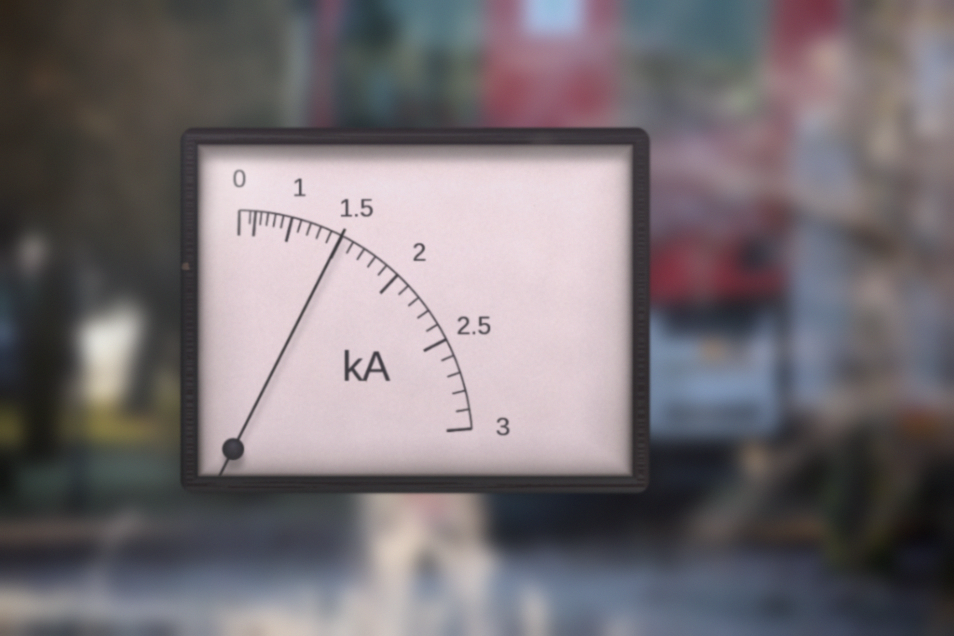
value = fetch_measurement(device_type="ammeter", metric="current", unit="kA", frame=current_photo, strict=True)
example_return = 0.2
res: 1.5
